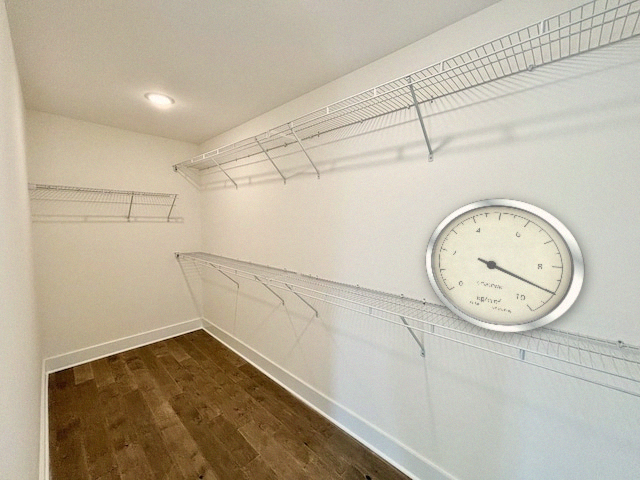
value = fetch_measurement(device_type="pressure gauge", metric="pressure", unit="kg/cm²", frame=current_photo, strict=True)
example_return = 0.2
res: 9
